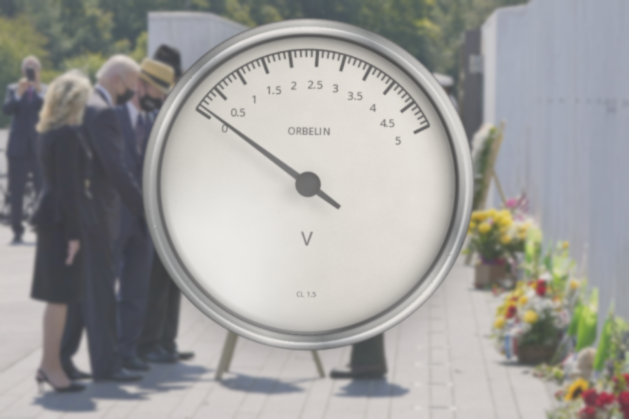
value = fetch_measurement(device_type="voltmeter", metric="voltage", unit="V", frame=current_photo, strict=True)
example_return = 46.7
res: 0.1
